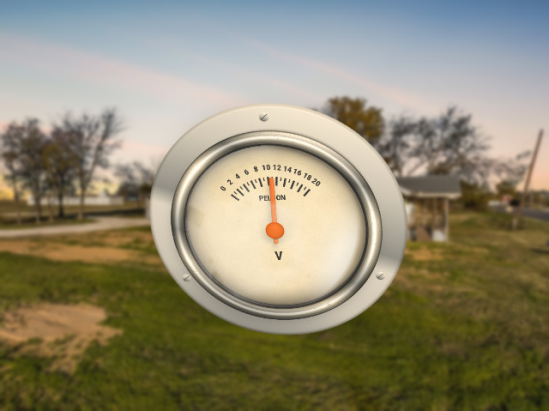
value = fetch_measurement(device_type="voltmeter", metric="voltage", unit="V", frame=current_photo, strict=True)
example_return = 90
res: 11
